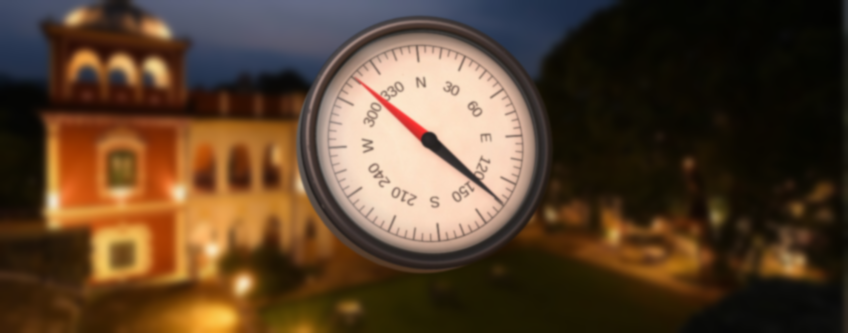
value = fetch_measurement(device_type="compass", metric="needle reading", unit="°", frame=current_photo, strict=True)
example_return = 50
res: 315
